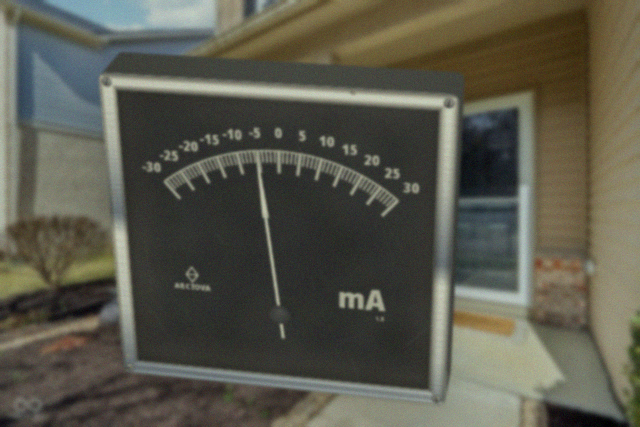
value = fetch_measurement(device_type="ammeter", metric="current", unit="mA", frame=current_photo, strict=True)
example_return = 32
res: -5
